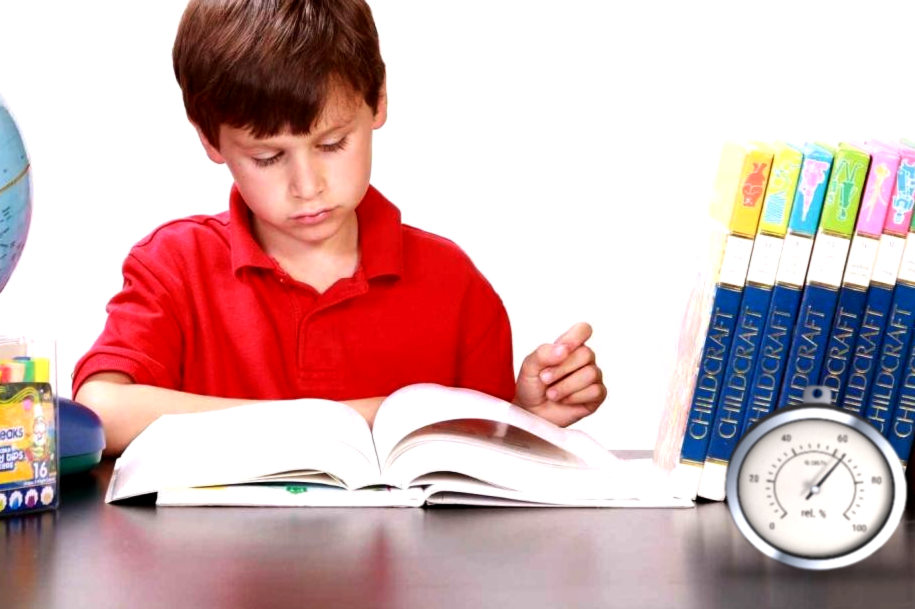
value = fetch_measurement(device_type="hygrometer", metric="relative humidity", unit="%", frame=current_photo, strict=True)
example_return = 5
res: 64
